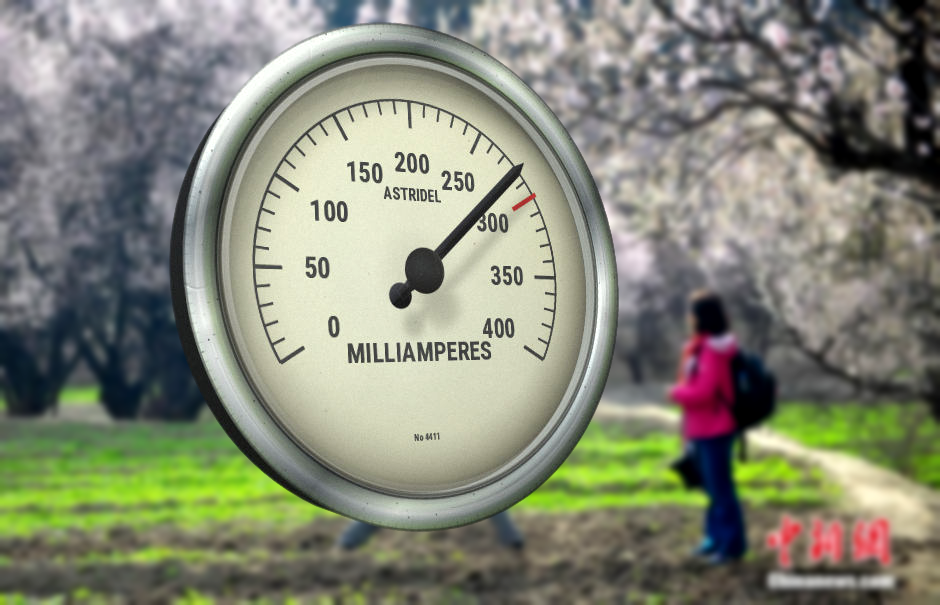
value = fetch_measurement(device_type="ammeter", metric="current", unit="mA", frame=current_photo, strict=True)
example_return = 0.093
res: 280
